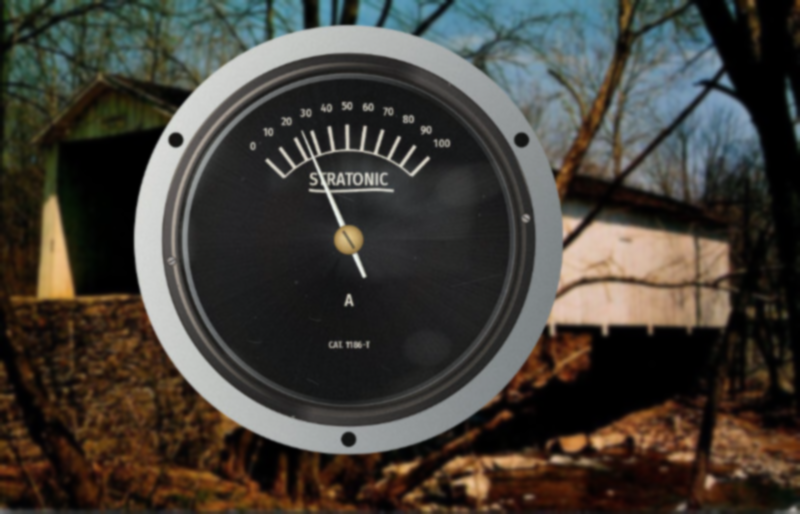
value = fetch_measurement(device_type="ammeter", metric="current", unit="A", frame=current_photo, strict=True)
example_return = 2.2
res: 25
